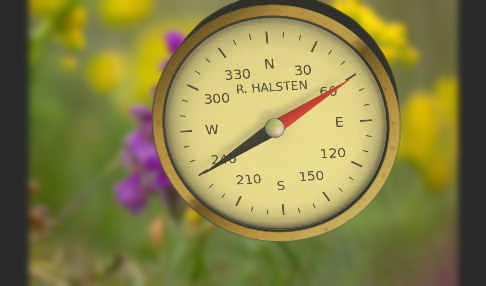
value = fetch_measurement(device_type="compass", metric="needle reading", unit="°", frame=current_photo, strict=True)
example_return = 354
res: 60
